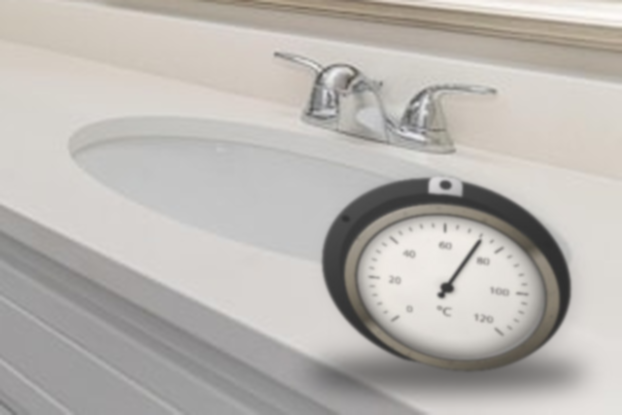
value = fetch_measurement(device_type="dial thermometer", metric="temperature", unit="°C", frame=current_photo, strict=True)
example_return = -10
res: 72
